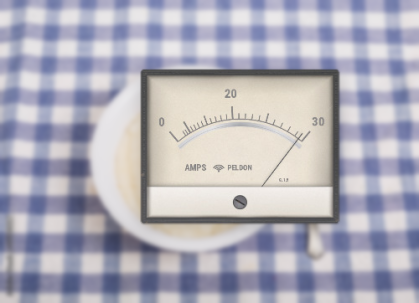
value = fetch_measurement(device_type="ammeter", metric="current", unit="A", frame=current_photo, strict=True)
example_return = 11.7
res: 29.5
